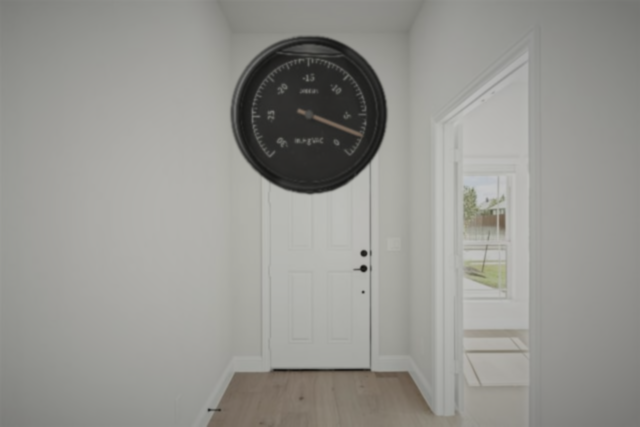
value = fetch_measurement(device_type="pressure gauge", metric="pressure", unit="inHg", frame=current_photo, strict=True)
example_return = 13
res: -2.5
